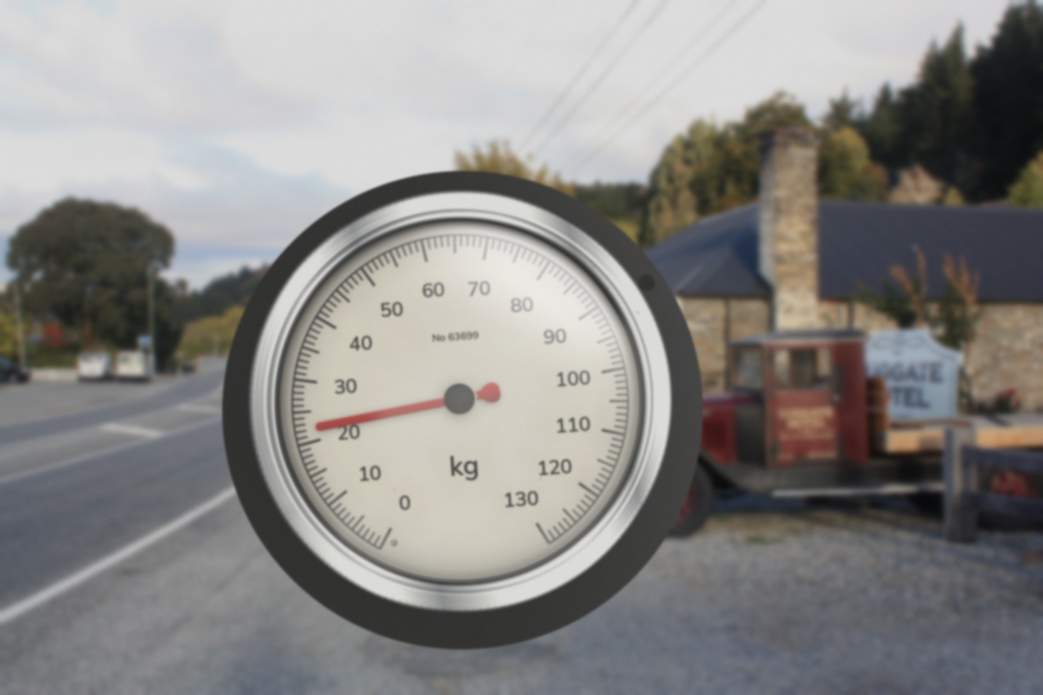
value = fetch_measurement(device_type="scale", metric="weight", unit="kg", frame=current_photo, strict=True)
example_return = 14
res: 22
